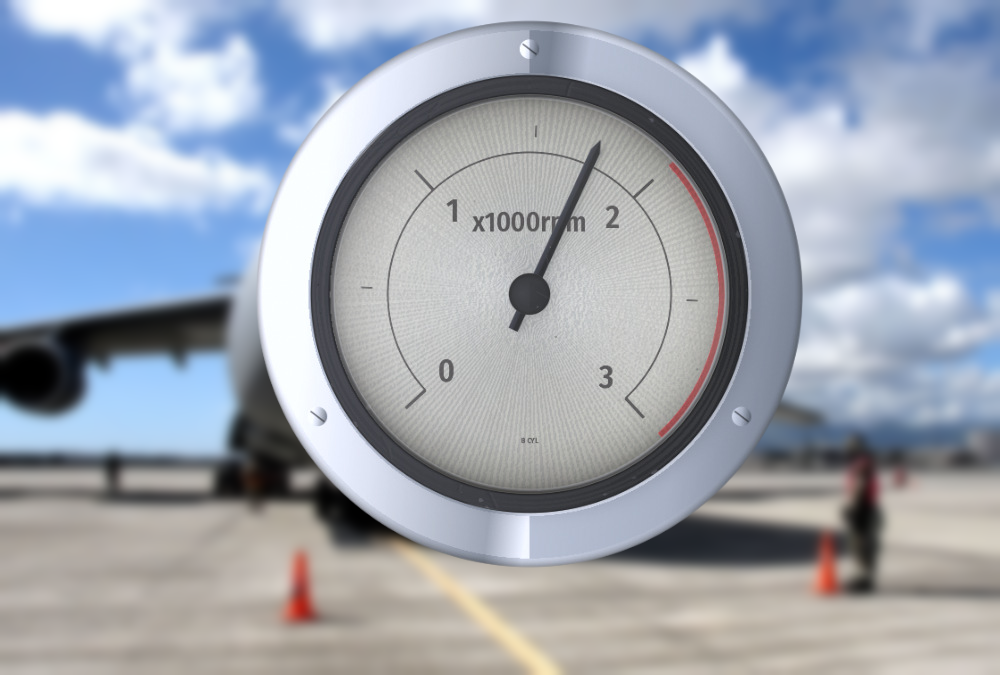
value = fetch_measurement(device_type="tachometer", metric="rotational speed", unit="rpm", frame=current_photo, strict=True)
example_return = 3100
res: 1750
